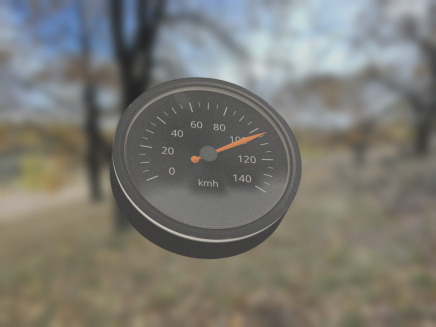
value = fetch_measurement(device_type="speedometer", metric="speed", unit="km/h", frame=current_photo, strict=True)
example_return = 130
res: 105
